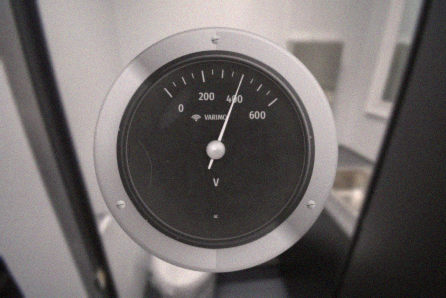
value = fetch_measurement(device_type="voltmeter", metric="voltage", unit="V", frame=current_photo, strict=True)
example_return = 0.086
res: 400
